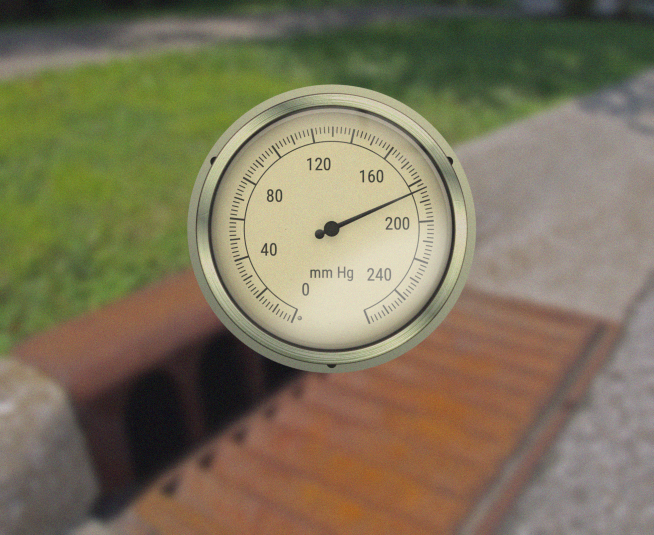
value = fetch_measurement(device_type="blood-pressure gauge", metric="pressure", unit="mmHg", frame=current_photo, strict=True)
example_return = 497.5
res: 184
